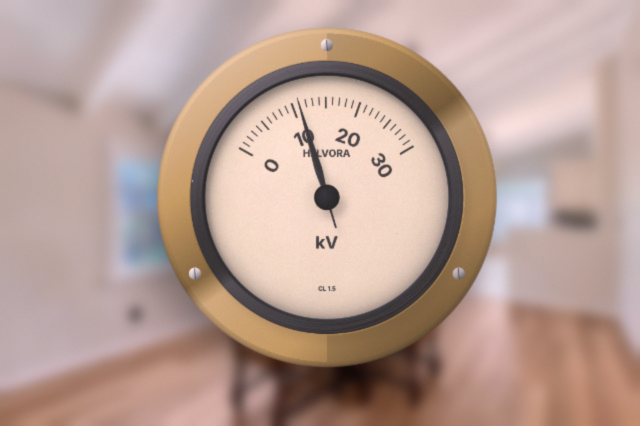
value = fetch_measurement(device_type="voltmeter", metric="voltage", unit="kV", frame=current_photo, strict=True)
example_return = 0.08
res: 11
